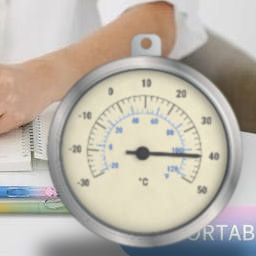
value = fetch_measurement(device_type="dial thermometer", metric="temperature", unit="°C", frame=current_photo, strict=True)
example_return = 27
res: 40
